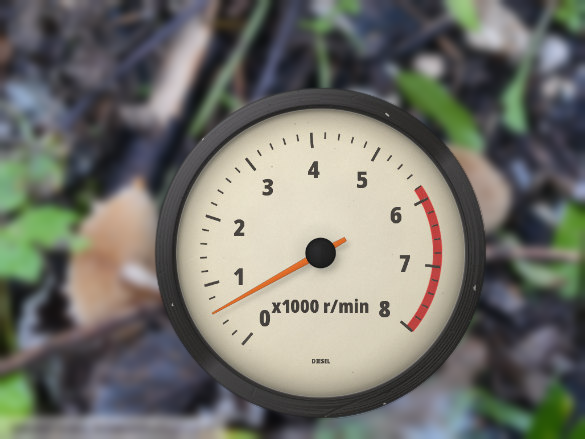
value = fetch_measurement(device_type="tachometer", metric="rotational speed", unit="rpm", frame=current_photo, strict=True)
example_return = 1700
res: 600
